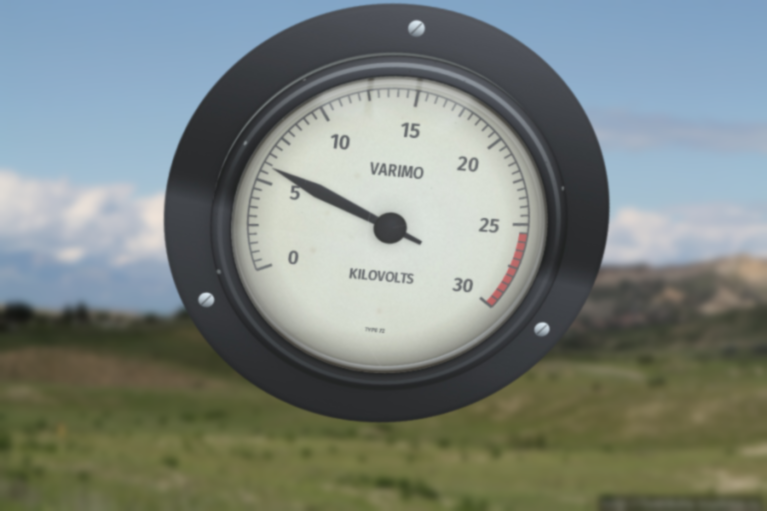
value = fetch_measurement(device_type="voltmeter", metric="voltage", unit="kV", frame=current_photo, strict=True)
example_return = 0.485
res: 6
